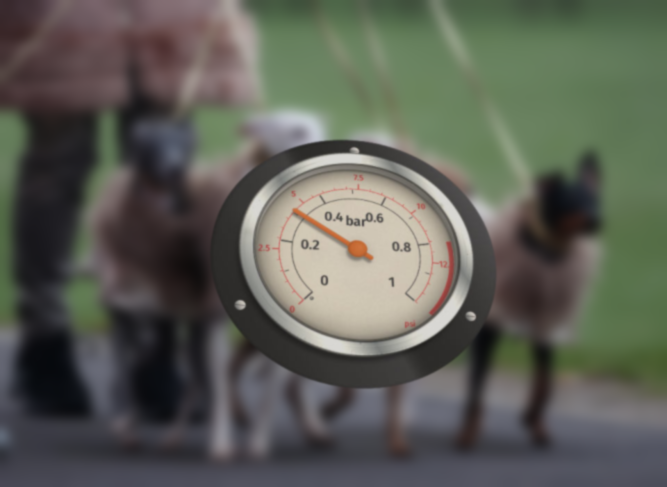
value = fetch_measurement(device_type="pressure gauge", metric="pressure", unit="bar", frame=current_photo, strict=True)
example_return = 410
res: 0.3
